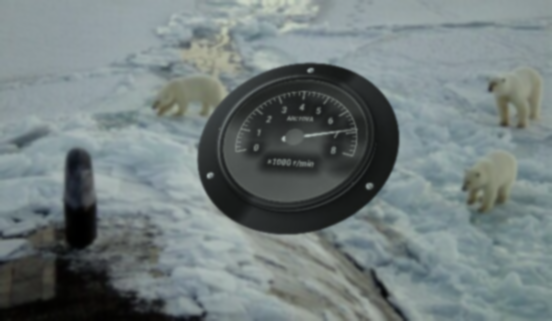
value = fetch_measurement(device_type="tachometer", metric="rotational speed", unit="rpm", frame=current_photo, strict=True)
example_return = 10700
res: 7000
